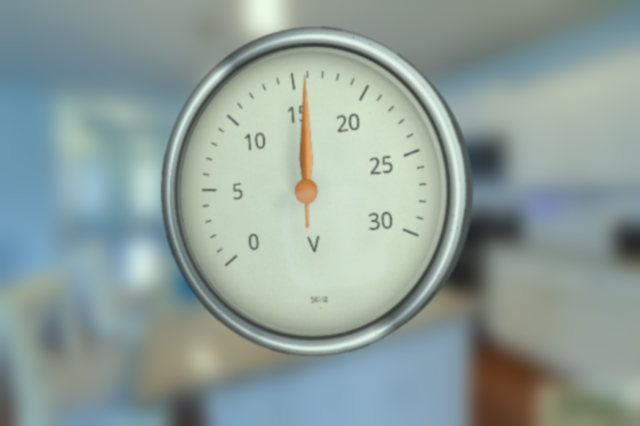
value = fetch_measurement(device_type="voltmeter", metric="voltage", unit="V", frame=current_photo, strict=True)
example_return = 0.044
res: 16
